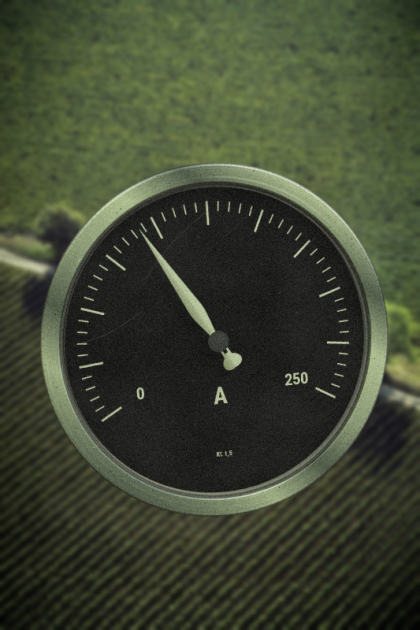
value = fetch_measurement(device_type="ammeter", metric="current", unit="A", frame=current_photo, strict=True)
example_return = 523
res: 92.5
